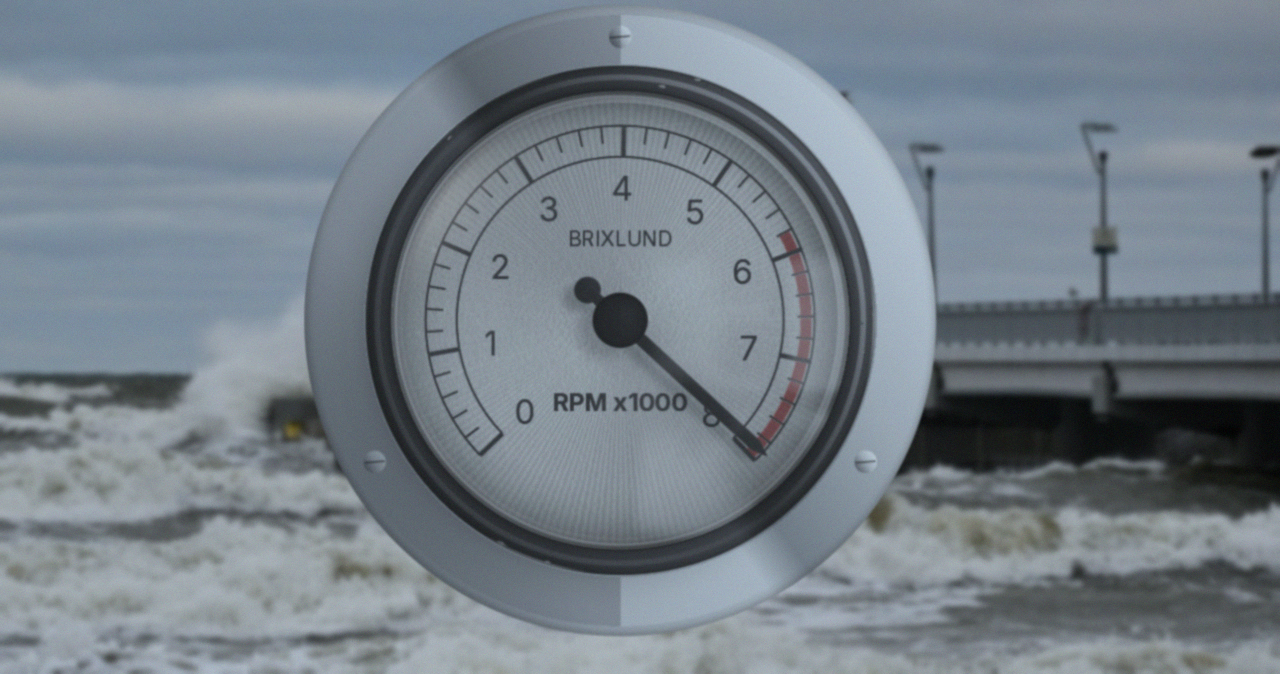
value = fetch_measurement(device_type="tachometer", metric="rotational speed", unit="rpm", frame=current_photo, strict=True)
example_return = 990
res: 7900
